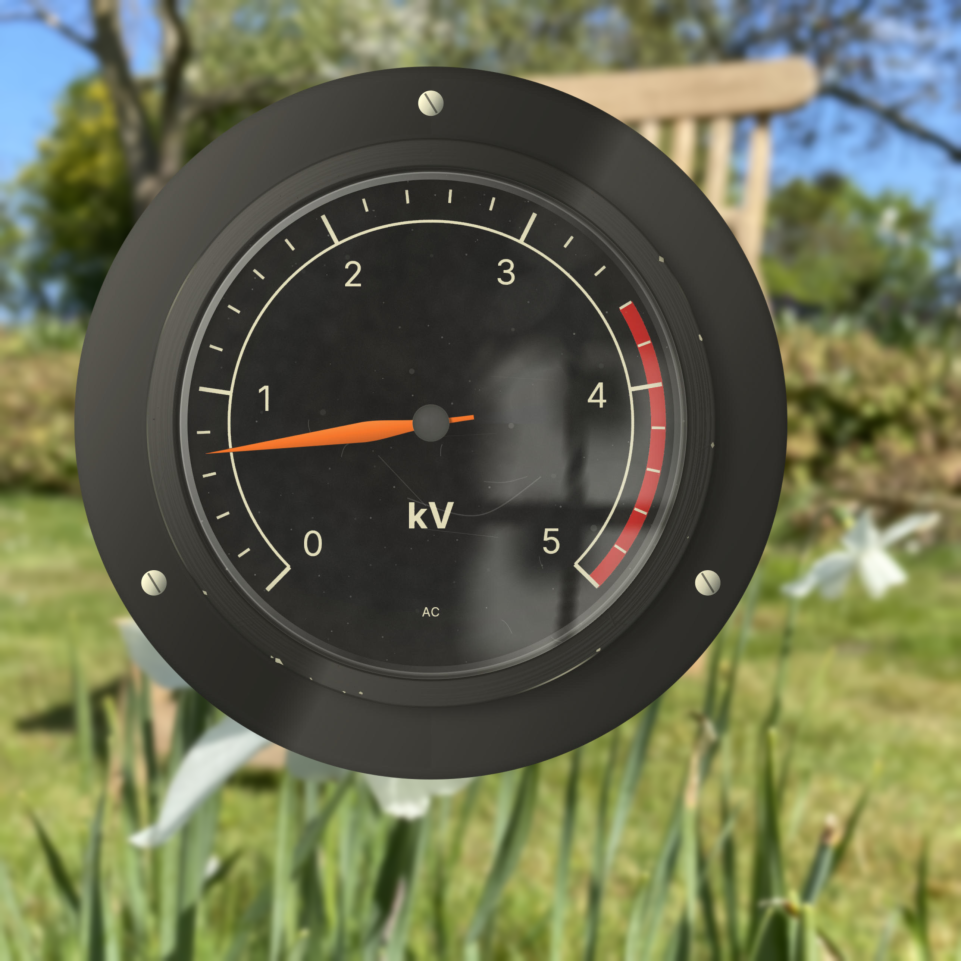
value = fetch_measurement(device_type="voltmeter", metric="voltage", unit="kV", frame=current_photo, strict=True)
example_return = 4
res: 0.7
